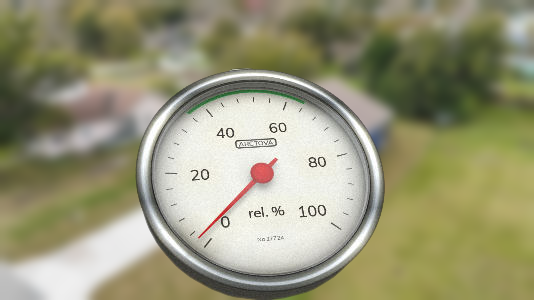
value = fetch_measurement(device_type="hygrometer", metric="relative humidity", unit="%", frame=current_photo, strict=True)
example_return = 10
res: 2
